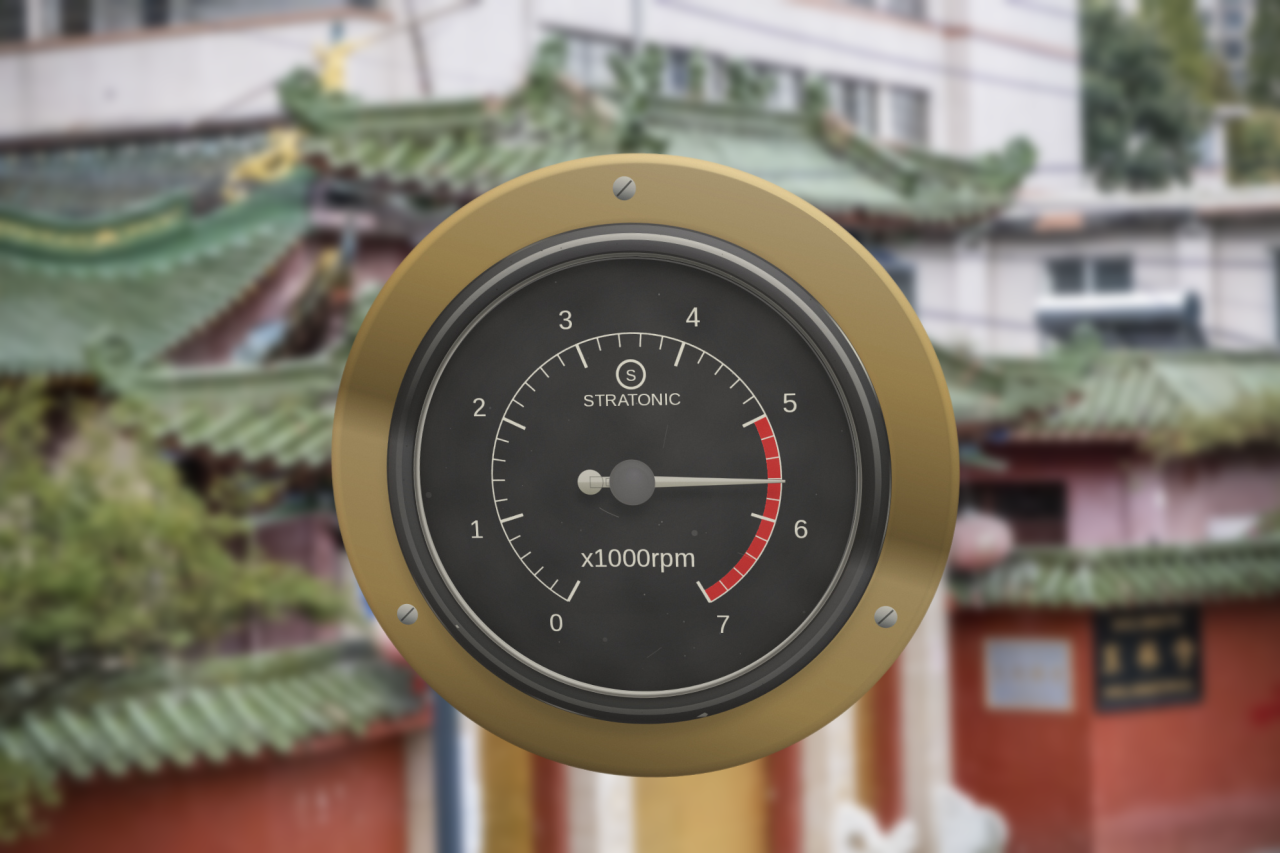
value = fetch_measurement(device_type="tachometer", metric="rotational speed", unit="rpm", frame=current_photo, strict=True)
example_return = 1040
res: 5600
